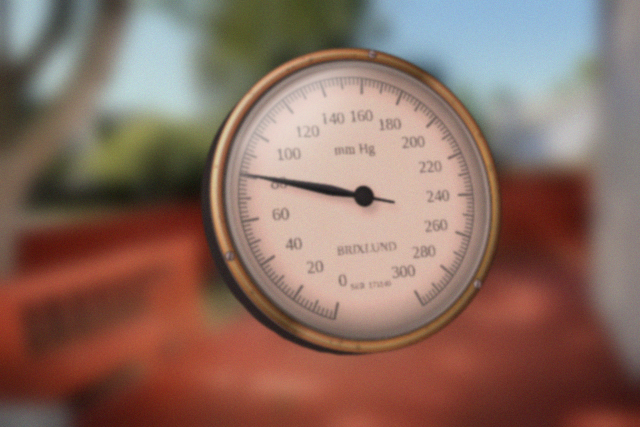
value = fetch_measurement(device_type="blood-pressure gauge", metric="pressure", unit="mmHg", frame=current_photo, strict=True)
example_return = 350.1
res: 80
